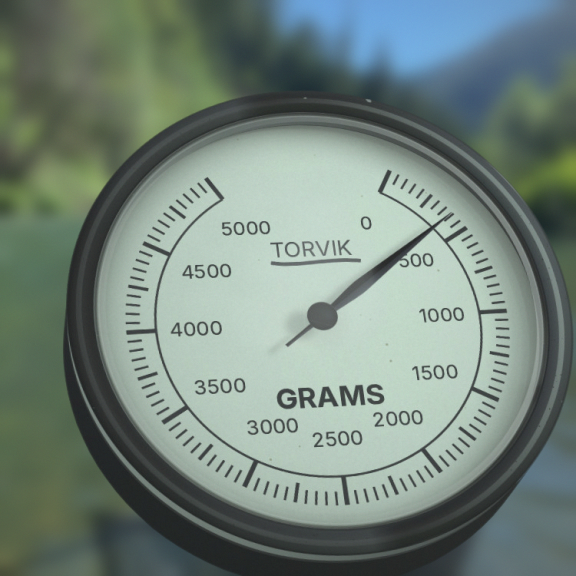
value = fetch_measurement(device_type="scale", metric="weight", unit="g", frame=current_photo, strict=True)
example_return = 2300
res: 400
